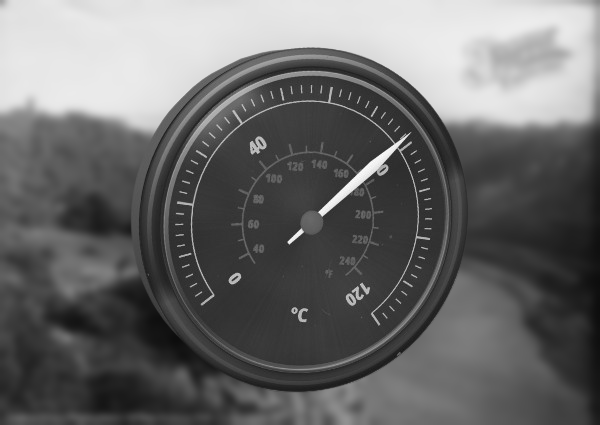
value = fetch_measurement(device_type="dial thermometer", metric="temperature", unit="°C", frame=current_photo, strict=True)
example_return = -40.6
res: 78
